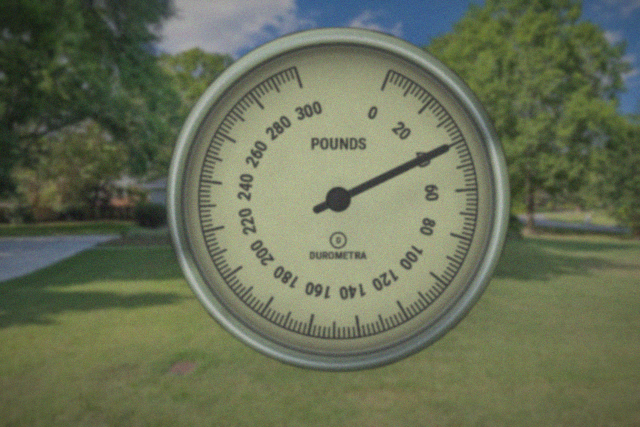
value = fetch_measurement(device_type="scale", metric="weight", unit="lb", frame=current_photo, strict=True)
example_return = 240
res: 40
